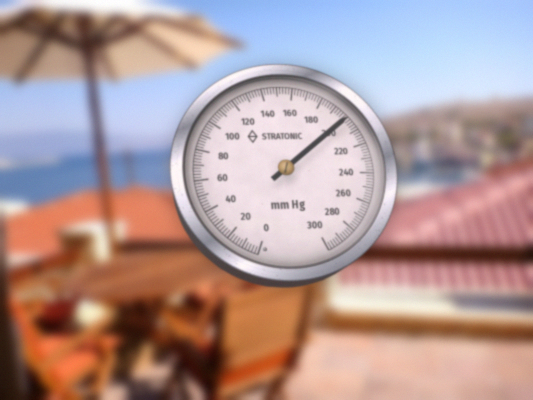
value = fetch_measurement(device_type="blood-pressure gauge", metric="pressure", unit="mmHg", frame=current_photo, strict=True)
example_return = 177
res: 200
